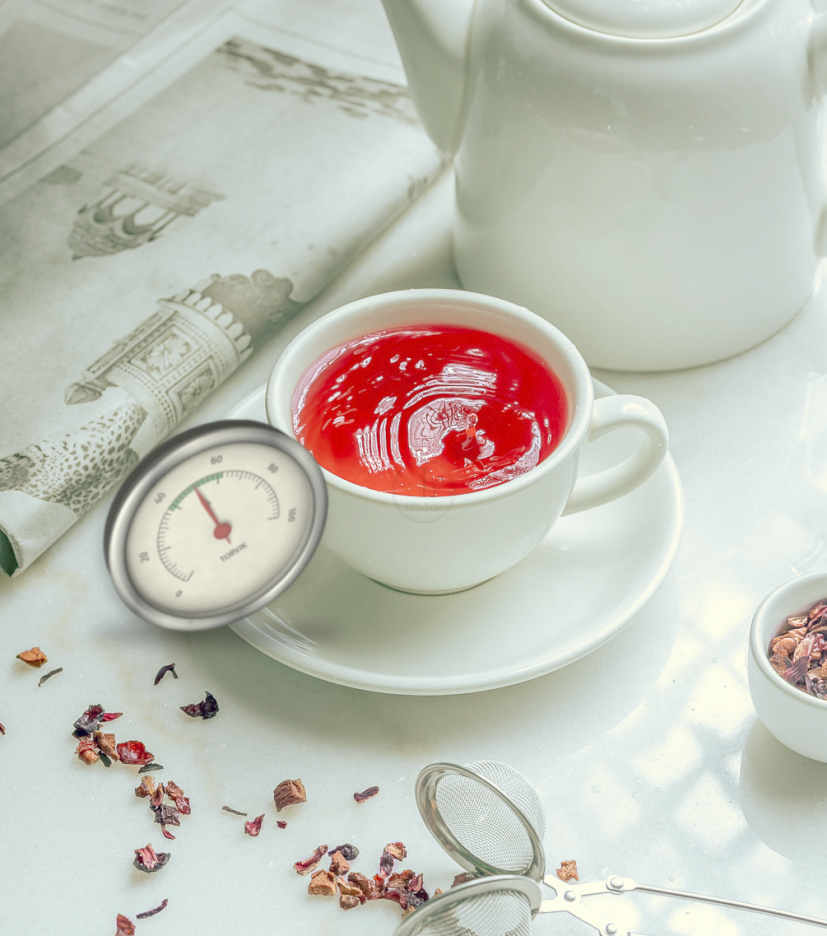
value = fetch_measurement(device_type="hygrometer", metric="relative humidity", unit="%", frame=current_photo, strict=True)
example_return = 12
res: 50
